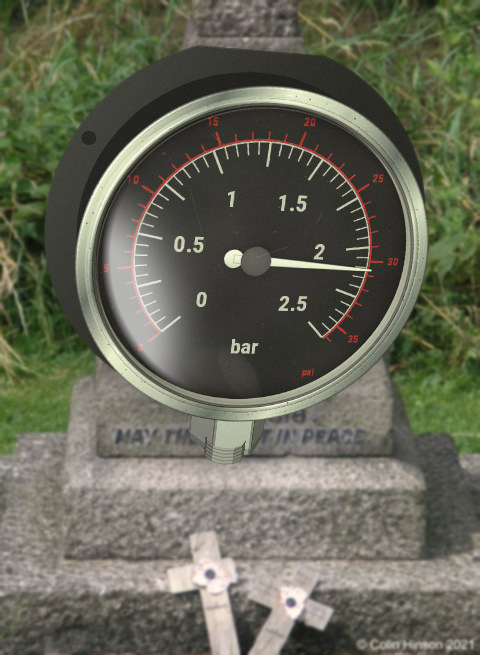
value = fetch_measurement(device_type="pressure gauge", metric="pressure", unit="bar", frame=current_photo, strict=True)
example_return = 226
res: 2.1
